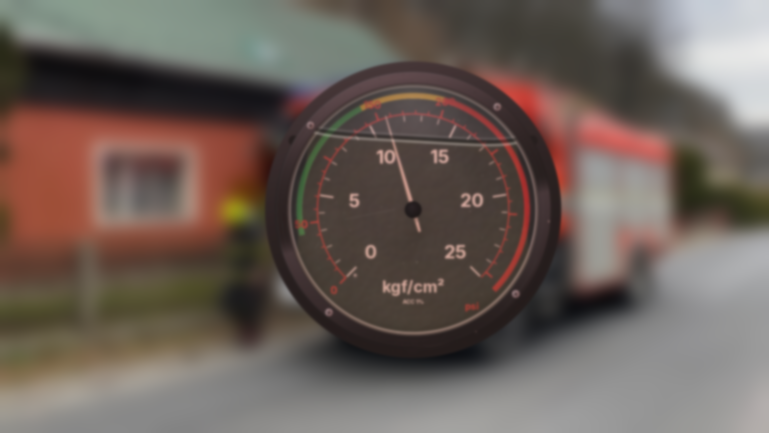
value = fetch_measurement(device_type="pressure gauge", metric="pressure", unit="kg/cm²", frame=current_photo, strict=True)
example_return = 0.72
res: 11
